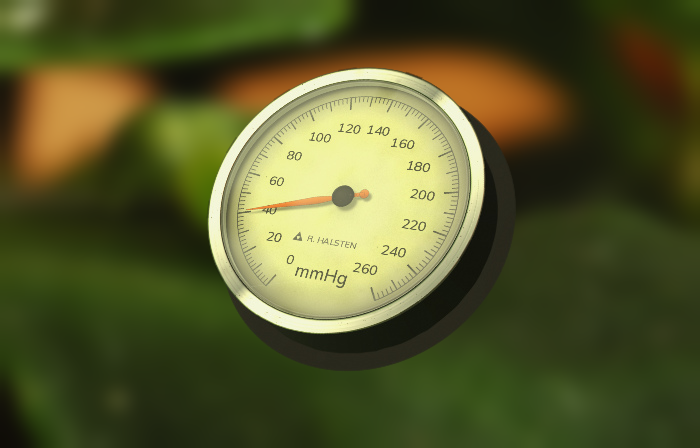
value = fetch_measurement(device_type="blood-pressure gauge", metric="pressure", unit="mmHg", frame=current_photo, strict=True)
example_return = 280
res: 40
